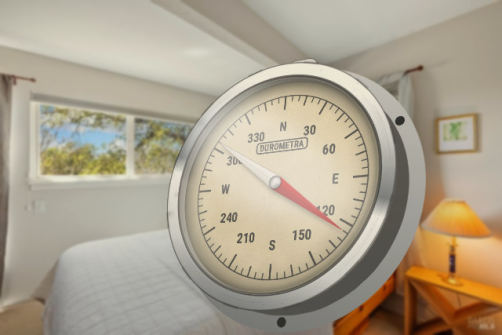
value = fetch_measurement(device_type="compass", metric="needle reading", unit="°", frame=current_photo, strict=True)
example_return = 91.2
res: 125
